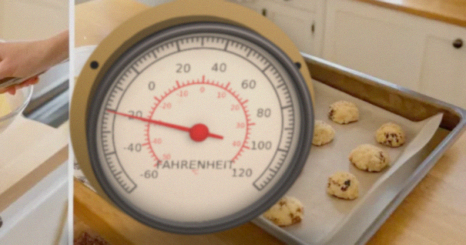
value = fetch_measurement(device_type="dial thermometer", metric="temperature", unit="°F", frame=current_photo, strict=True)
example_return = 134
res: -20
